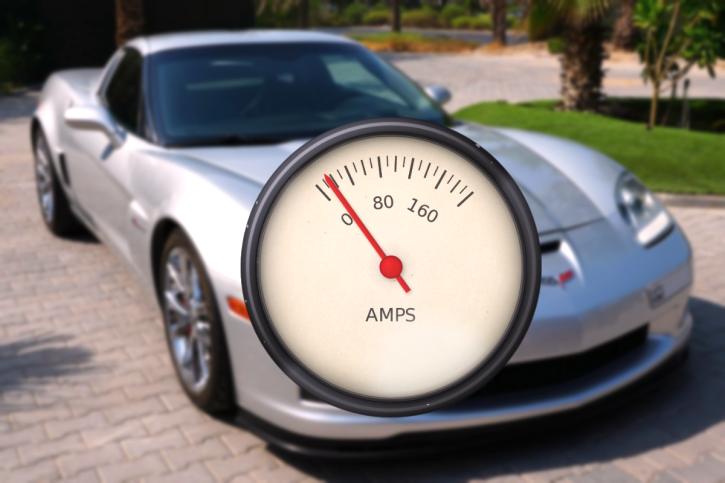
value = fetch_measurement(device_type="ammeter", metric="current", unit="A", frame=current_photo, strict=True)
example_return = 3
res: 15
